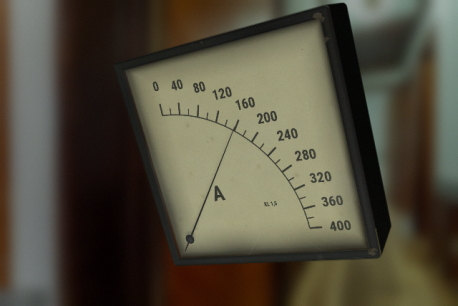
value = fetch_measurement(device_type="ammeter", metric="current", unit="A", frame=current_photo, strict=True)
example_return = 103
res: 160
